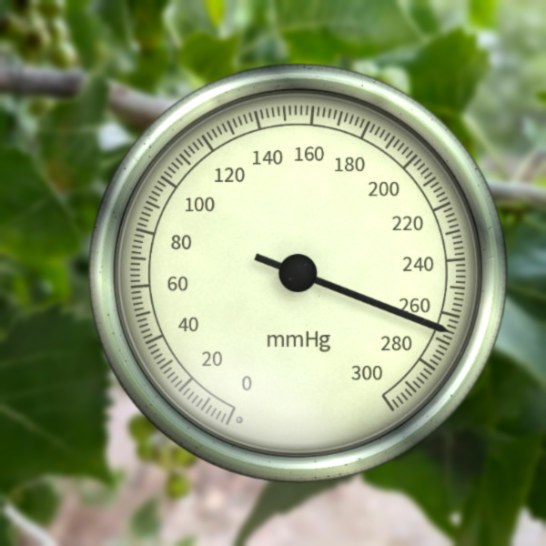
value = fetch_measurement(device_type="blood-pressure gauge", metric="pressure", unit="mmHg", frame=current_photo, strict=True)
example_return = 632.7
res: 266
